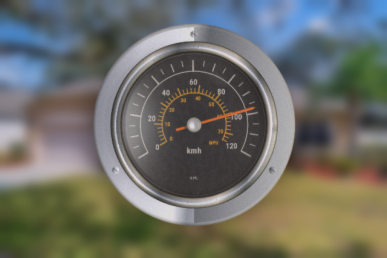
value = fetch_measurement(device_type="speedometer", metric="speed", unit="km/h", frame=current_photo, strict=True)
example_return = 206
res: 97.5
